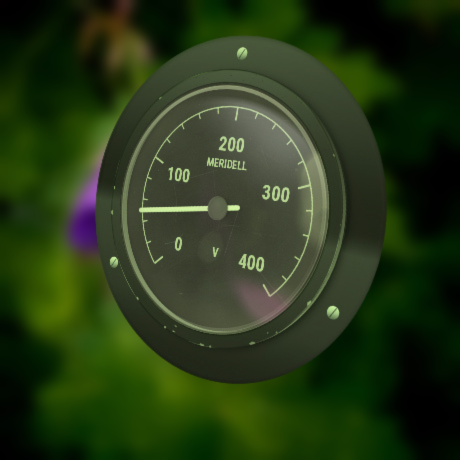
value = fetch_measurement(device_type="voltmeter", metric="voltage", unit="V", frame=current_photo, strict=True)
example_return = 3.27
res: 50
